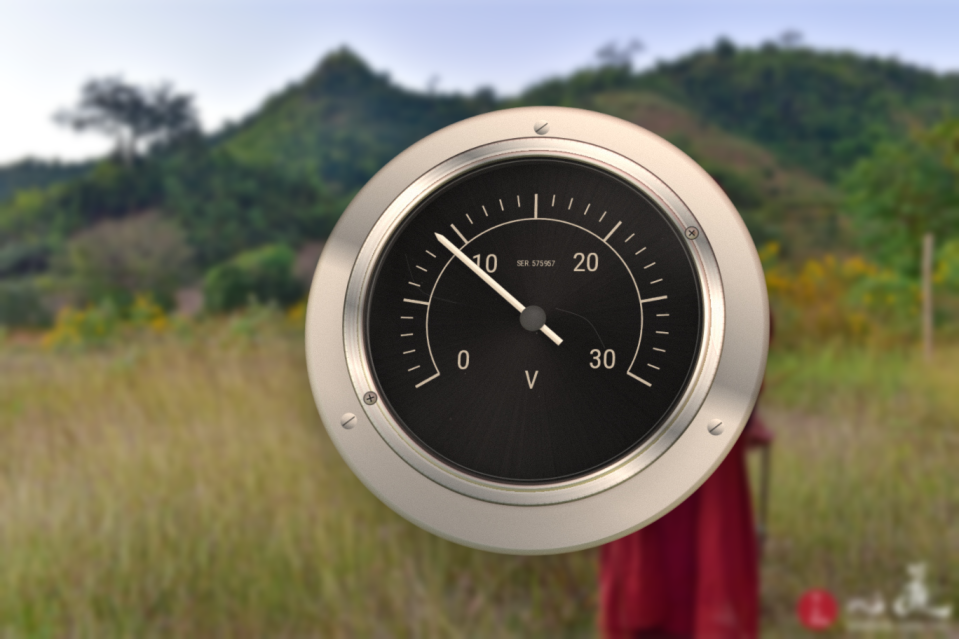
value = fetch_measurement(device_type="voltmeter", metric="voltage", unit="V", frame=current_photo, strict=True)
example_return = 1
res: 9
